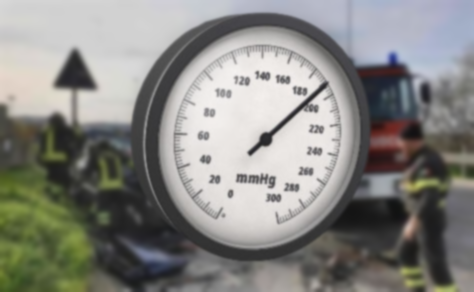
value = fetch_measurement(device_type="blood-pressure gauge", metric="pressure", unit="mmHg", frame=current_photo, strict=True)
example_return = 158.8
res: 190
